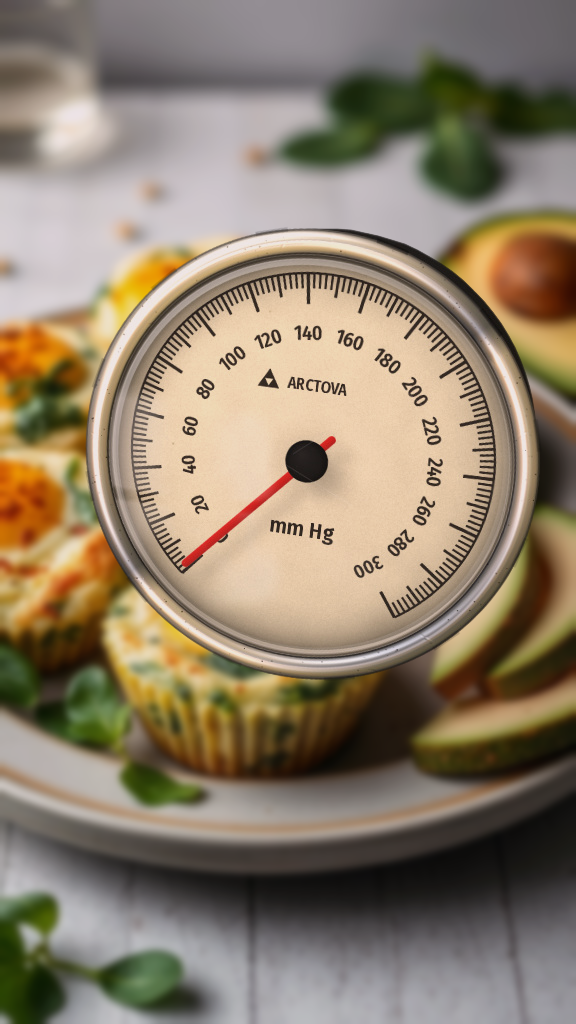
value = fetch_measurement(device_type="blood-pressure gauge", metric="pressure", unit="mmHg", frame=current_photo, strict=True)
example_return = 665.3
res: 2
